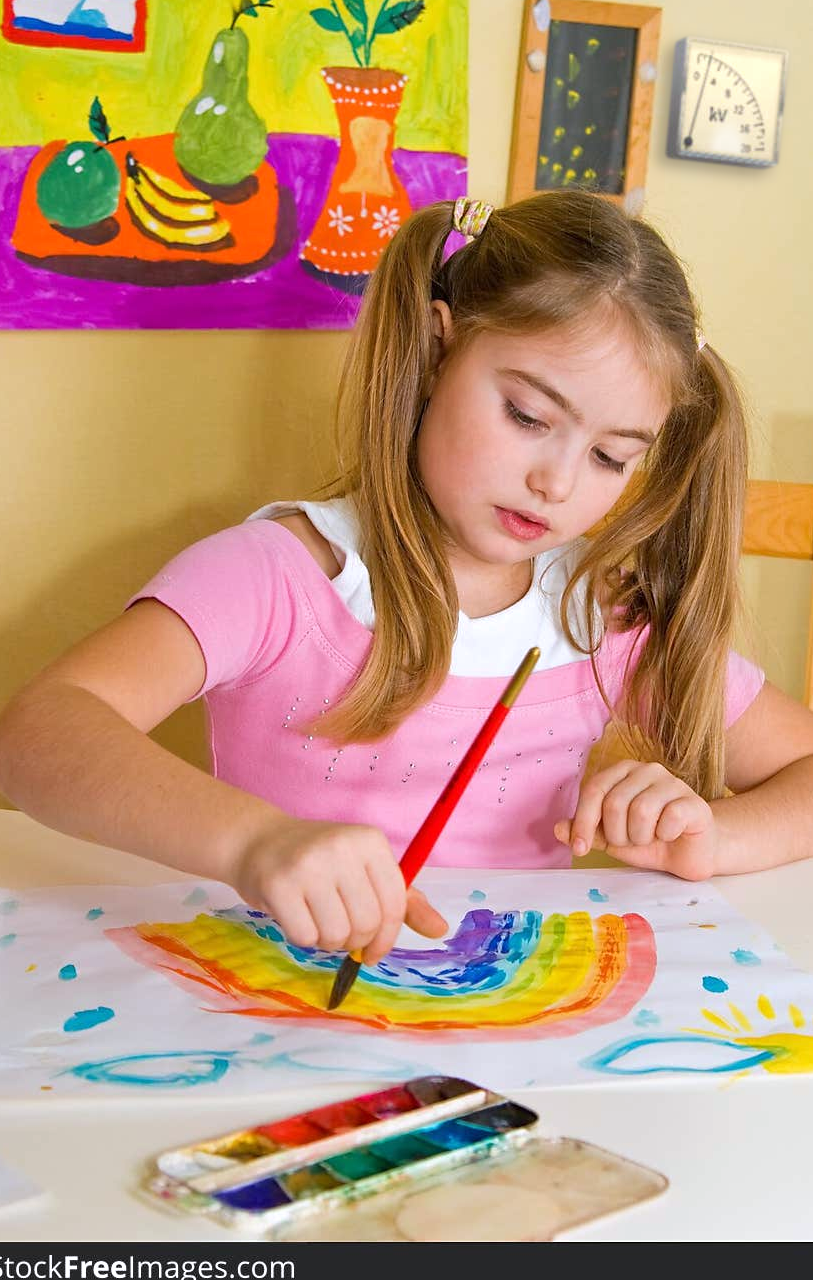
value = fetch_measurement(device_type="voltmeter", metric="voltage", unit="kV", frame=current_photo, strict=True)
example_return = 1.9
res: 2
